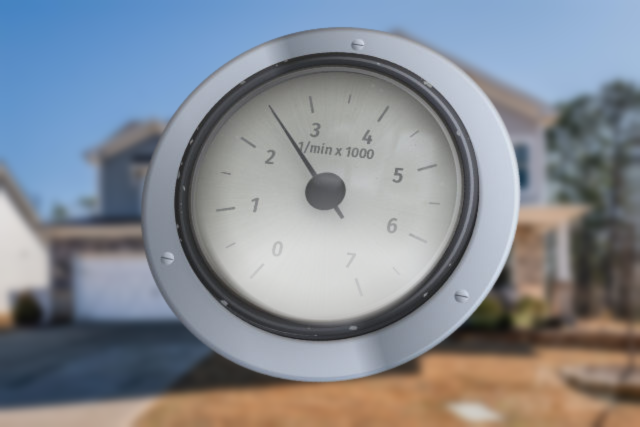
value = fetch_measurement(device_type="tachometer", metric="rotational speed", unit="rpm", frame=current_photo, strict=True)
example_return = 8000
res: 2500
